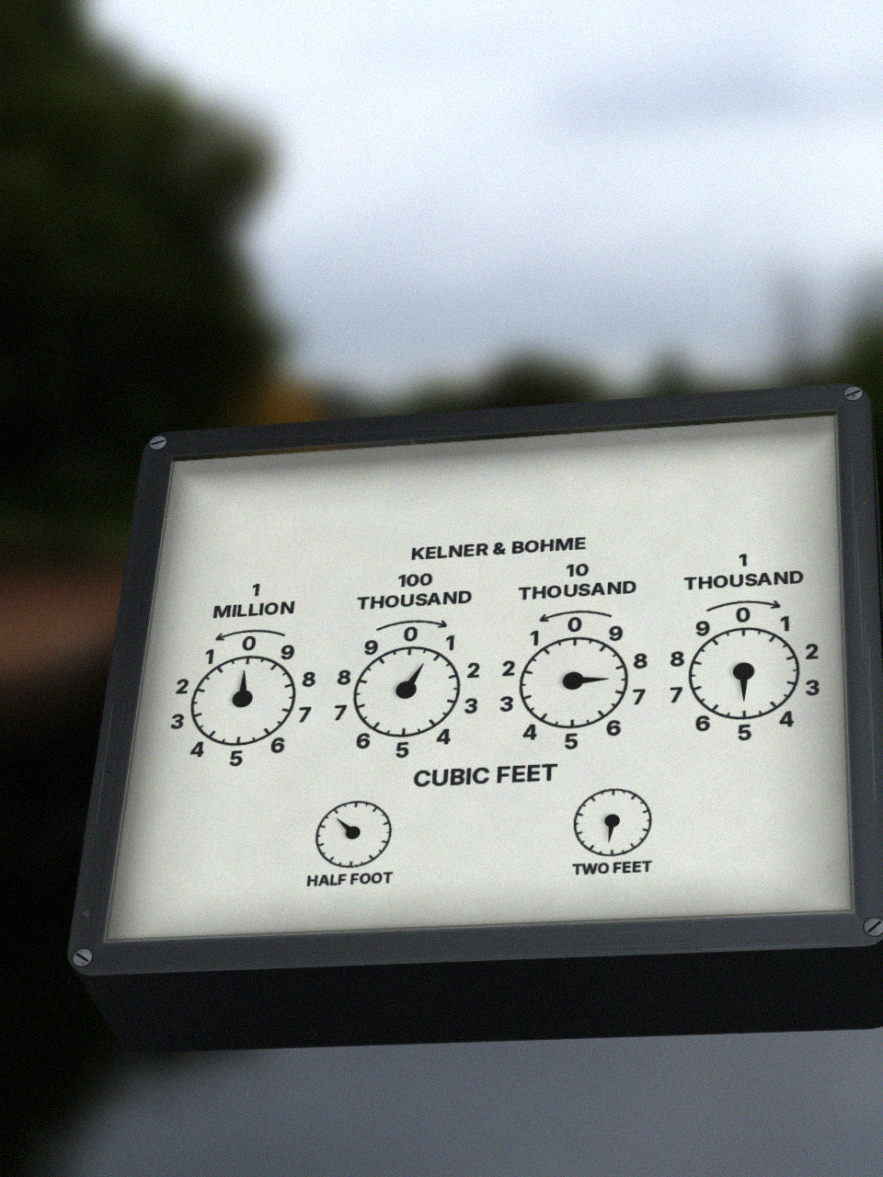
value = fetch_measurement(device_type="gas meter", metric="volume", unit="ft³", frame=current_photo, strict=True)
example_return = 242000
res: 7500
